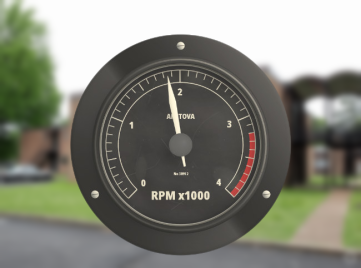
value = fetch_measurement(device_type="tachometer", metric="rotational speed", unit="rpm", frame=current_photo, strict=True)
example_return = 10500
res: 1850
